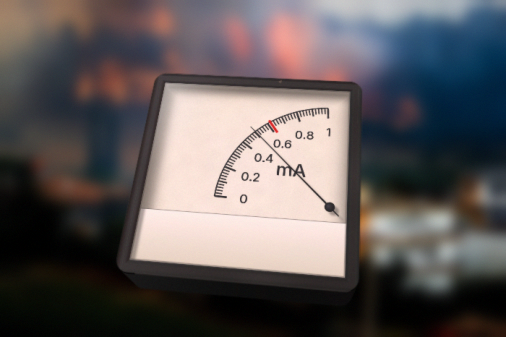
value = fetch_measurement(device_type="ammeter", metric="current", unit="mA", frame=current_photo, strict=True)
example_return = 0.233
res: 0.5
